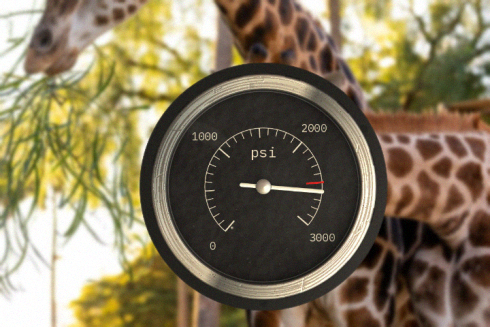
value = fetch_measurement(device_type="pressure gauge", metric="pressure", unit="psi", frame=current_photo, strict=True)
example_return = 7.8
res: 2600
